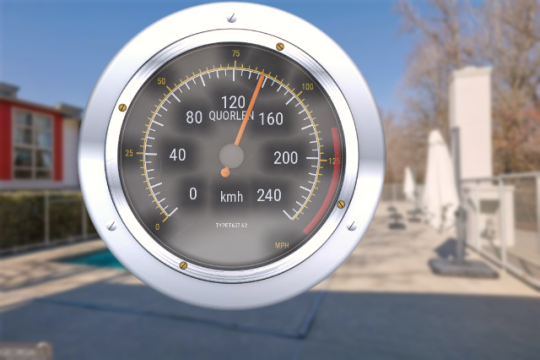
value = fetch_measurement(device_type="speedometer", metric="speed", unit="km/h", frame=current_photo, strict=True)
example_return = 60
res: 137.5
